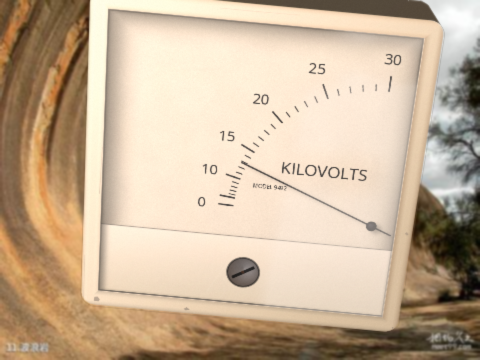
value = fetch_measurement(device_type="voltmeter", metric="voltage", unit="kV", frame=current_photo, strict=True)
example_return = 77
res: 13
